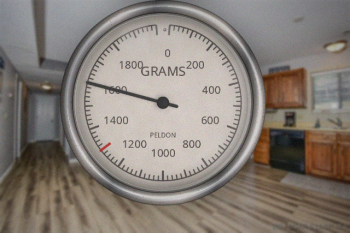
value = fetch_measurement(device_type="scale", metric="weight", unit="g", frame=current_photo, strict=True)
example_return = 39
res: 1600
